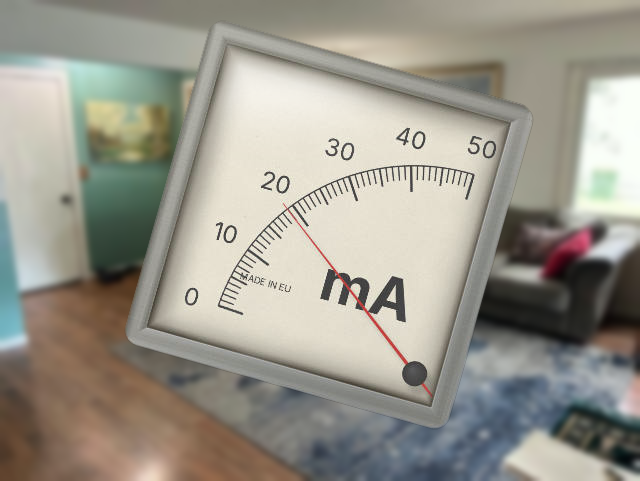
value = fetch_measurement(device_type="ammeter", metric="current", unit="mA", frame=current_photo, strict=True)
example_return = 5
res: 19
